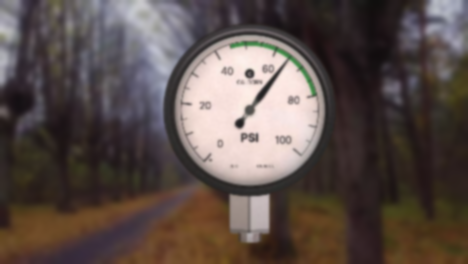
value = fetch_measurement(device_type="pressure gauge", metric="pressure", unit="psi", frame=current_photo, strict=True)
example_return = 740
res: 65
